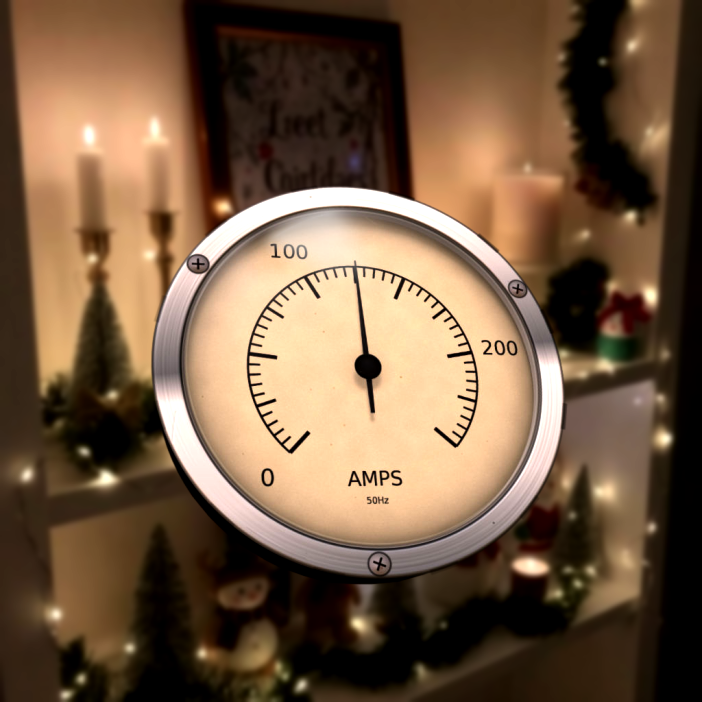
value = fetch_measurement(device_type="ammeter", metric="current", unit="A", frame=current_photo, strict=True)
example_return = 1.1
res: 125
